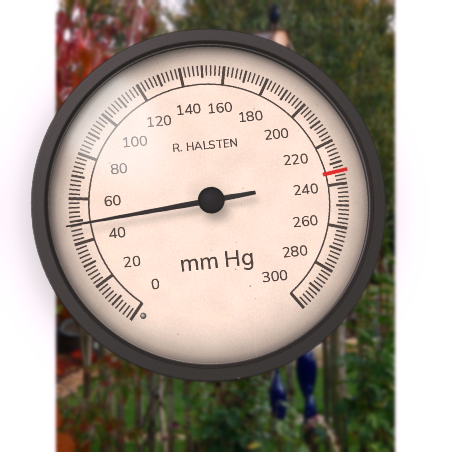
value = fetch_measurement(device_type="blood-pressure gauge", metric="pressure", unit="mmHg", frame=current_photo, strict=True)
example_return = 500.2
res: 48
